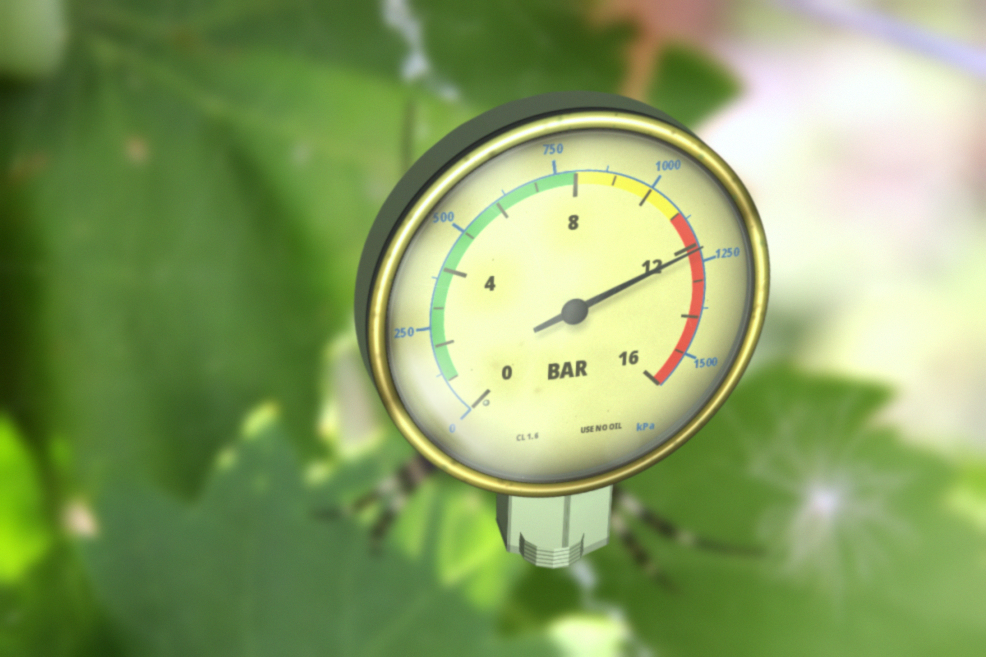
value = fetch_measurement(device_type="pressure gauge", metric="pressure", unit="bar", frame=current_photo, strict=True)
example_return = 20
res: 12
